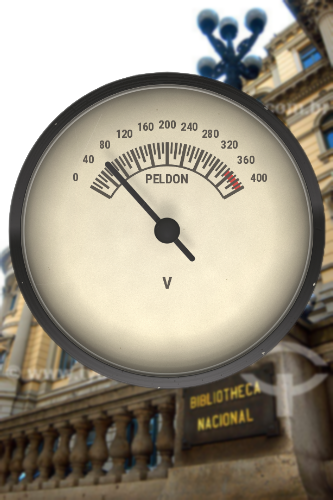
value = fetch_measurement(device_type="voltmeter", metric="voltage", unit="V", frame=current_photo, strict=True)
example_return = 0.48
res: 60
